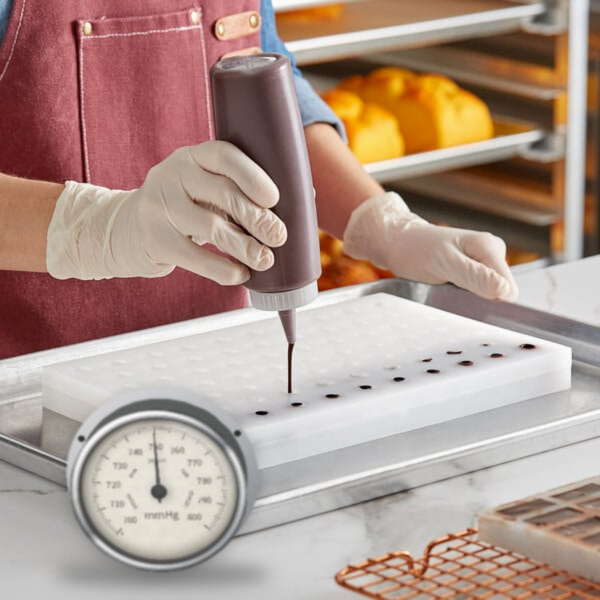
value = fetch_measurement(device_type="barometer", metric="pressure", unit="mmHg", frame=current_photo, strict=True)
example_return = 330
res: 750
